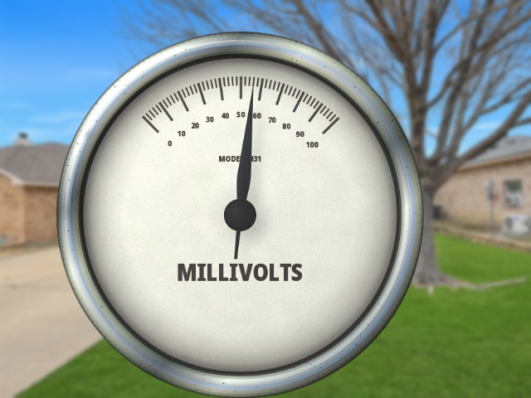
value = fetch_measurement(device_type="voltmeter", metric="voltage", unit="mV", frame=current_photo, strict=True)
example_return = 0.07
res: 56
